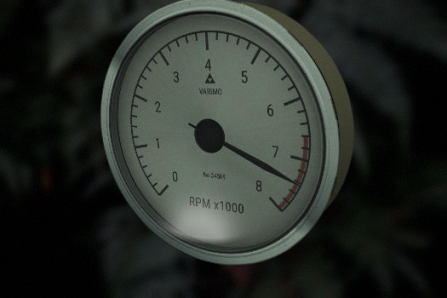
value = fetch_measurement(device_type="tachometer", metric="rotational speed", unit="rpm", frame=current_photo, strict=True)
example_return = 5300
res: 7400
